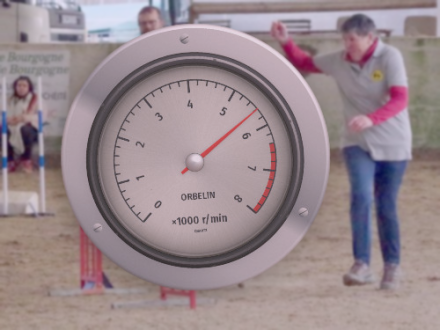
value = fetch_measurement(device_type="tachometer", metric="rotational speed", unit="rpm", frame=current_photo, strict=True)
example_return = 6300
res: 5600
